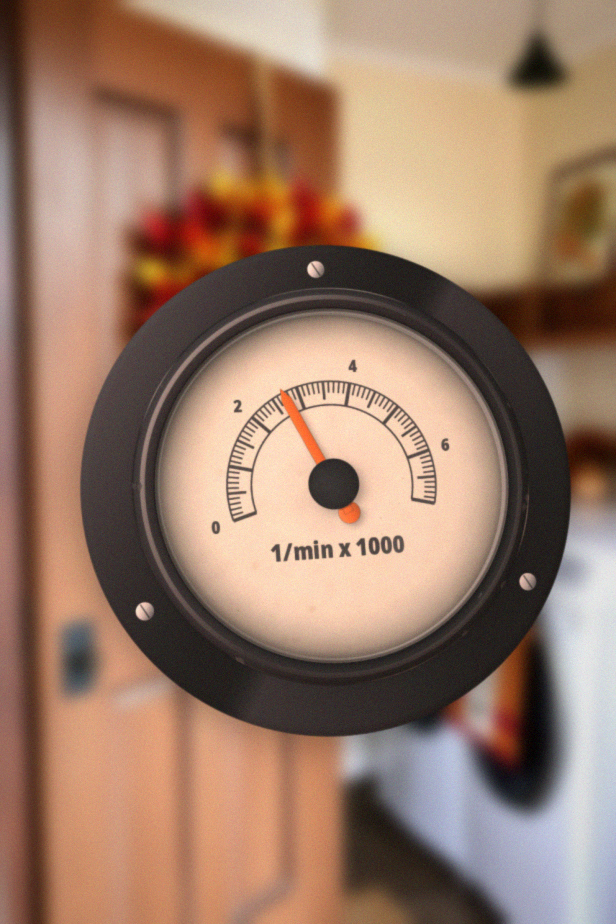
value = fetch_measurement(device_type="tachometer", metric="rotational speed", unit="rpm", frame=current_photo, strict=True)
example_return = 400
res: 2700
